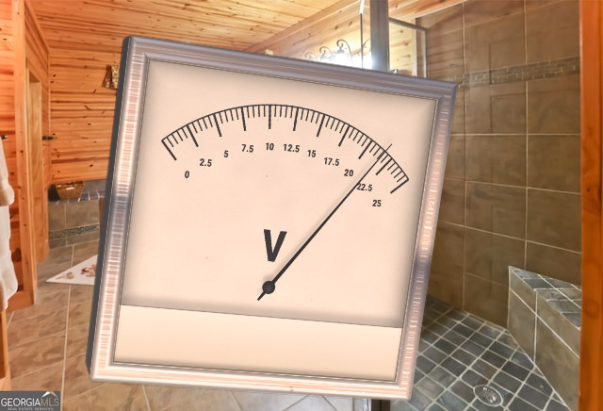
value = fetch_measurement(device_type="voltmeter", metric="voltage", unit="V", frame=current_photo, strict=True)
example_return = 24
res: 21.5
